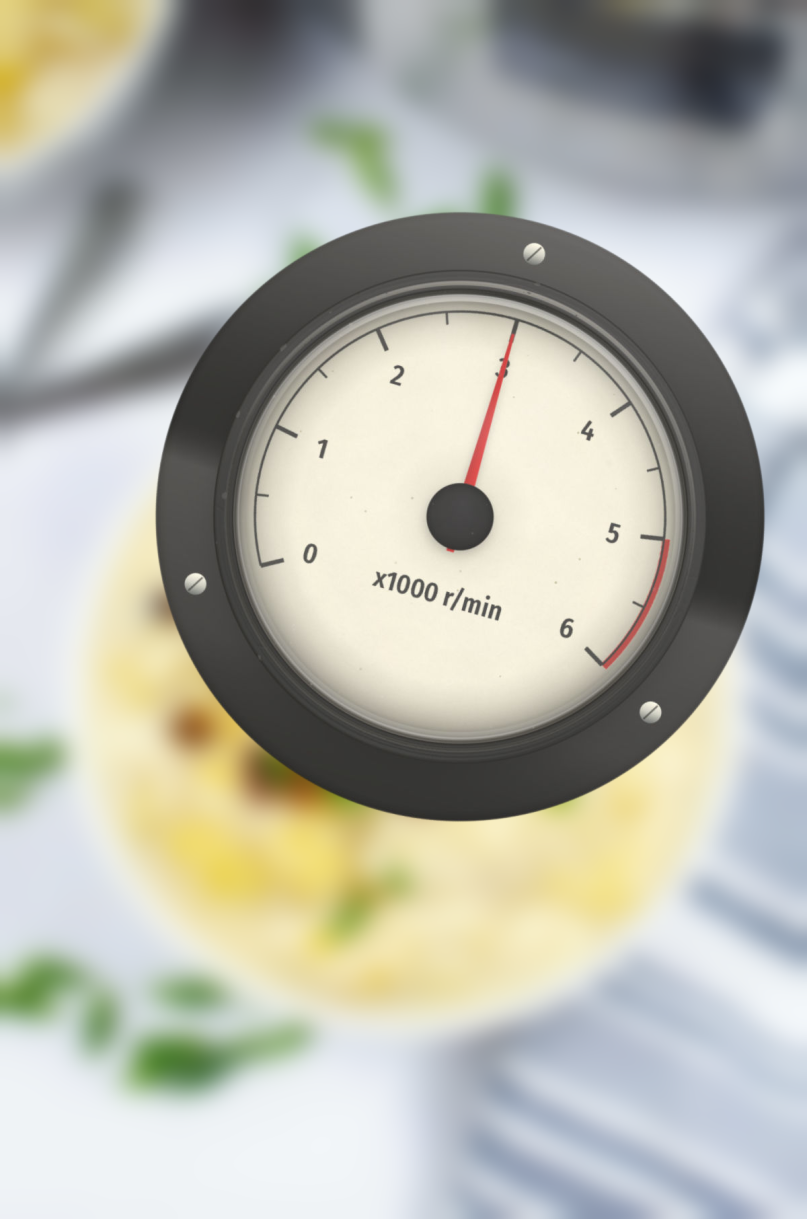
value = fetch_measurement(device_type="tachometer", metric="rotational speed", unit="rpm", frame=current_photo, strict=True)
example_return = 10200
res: 3000
